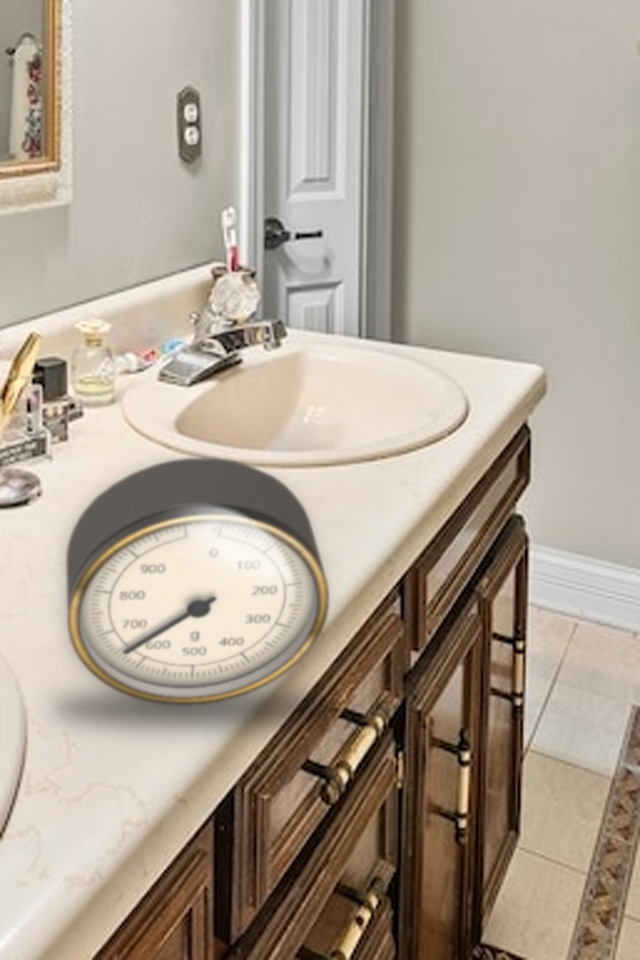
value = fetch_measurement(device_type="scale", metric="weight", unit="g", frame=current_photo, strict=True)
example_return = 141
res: 650
